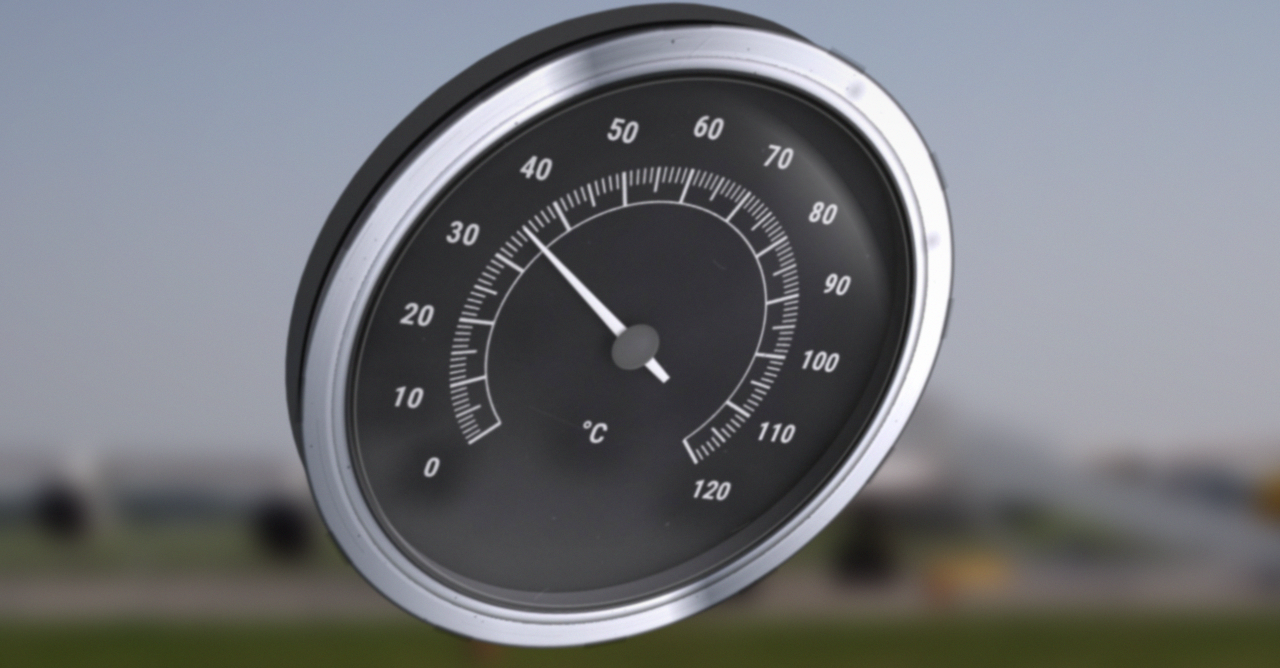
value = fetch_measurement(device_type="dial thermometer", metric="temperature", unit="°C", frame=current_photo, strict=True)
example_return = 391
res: 35
